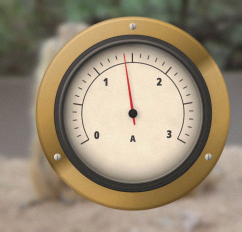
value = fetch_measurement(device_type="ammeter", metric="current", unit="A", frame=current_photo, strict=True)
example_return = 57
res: 1.4
